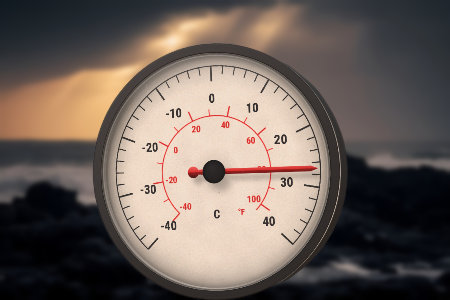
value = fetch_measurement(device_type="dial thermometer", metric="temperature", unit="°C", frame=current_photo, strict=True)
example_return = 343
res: 27
